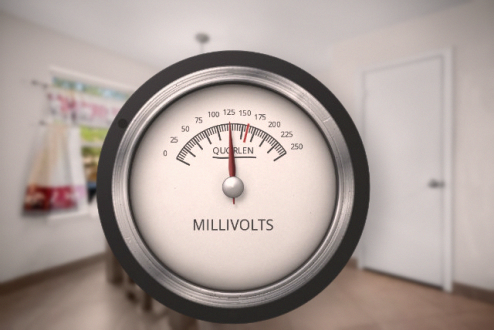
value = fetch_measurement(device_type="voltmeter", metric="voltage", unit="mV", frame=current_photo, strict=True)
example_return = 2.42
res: 125
